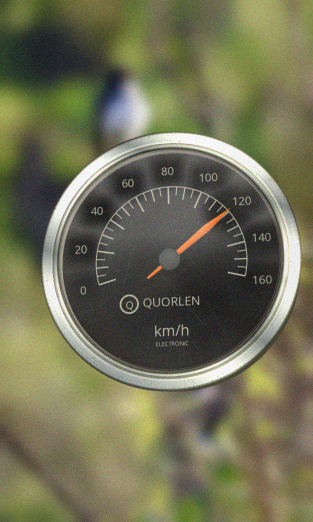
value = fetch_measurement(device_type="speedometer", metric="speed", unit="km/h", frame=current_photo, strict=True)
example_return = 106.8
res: 120
